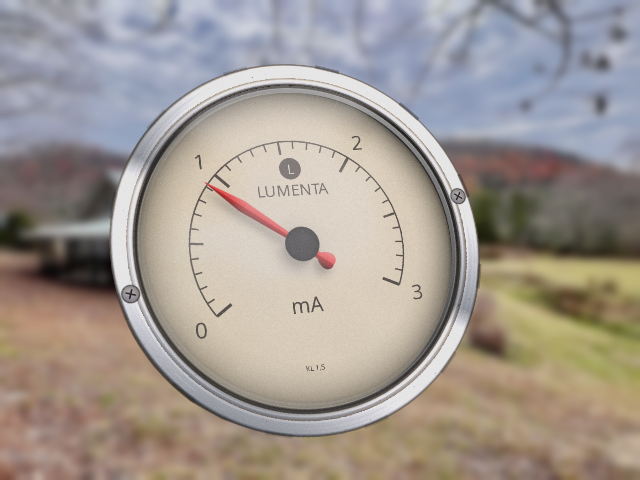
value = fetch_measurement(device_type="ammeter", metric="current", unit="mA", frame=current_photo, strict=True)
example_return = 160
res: 0.9
